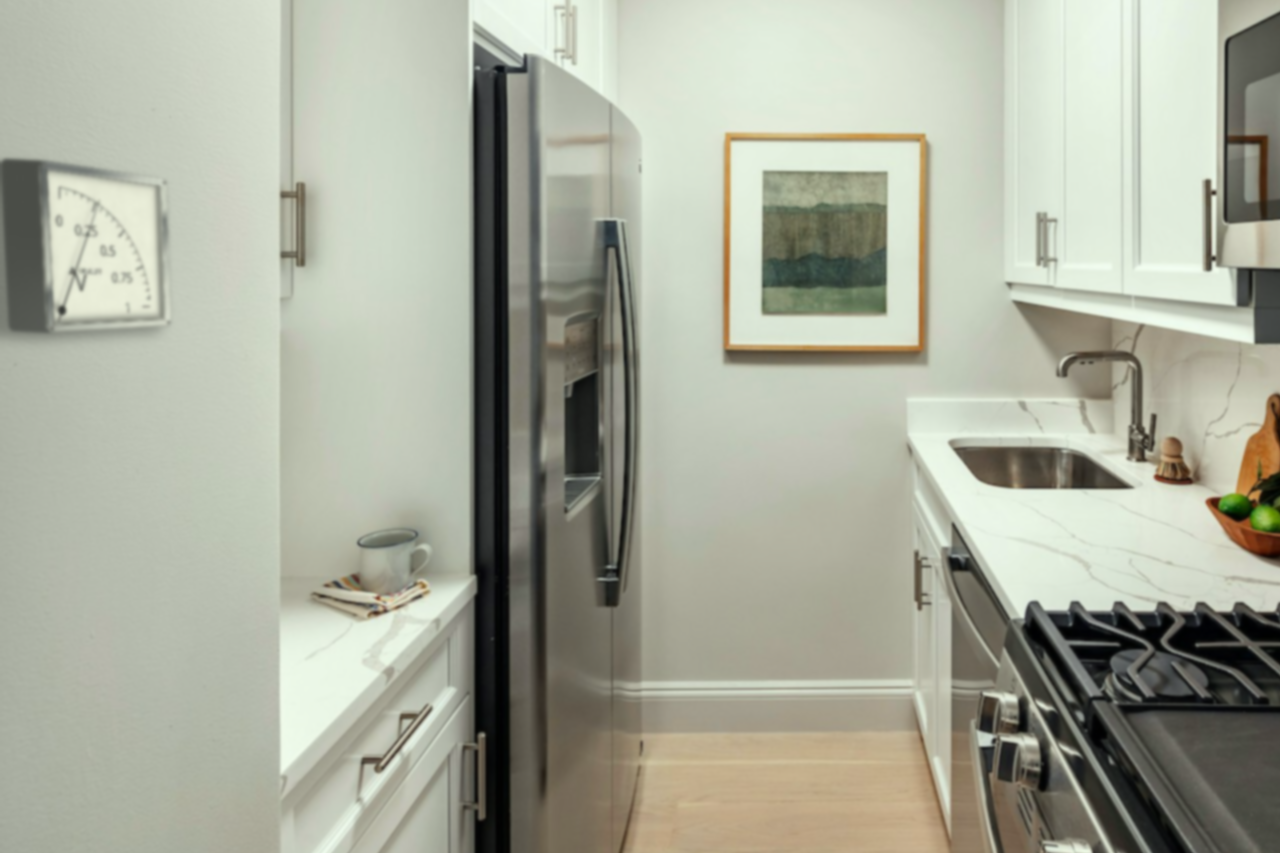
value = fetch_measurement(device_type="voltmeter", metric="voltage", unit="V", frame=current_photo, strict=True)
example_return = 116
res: 0.25
